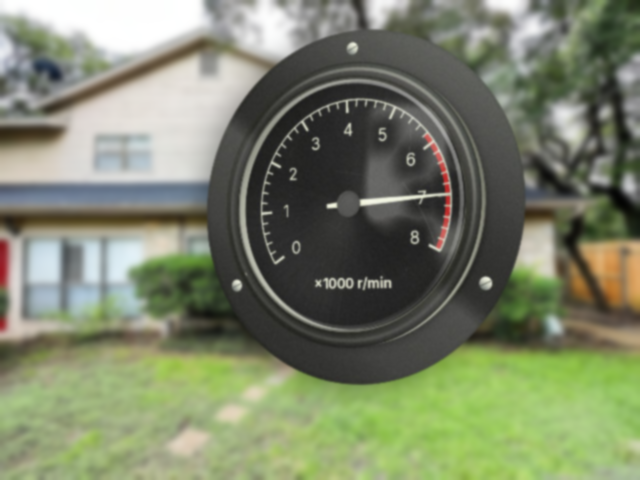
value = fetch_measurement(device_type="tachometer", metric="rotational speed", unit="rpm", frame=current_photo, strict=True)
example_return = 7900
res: 7000
